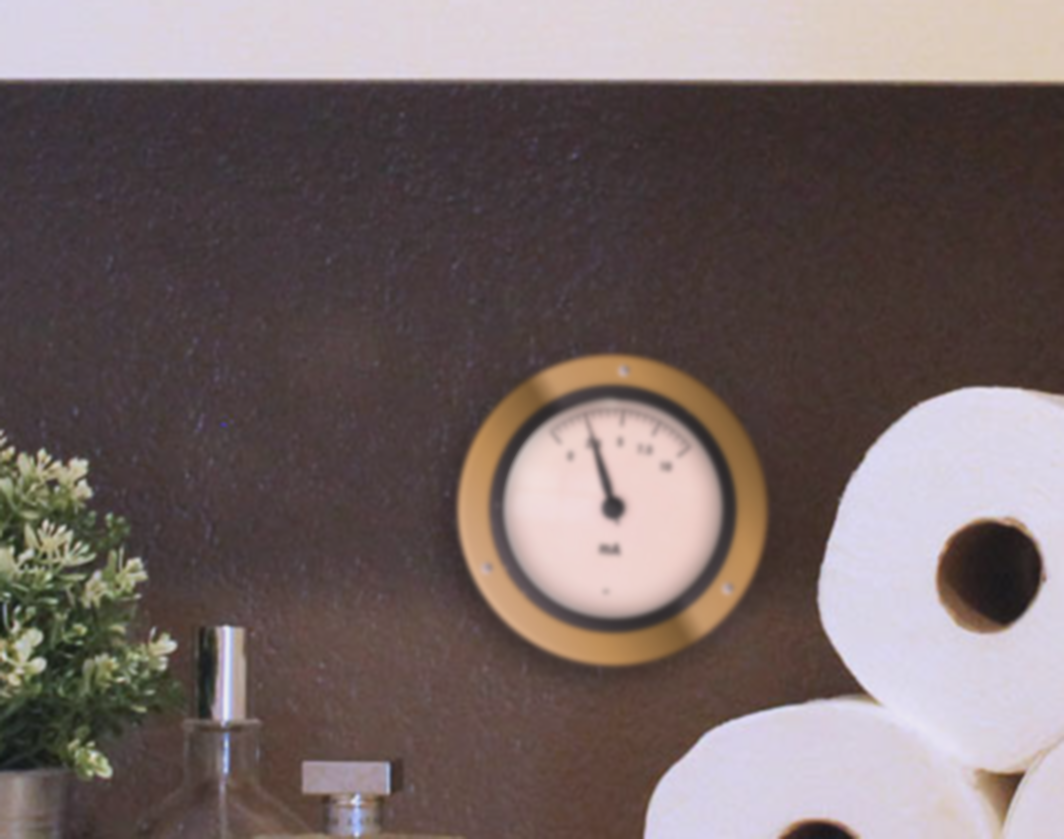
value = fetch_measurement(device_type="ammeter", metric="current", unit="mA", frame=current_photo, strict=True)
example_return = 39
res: 2.5
